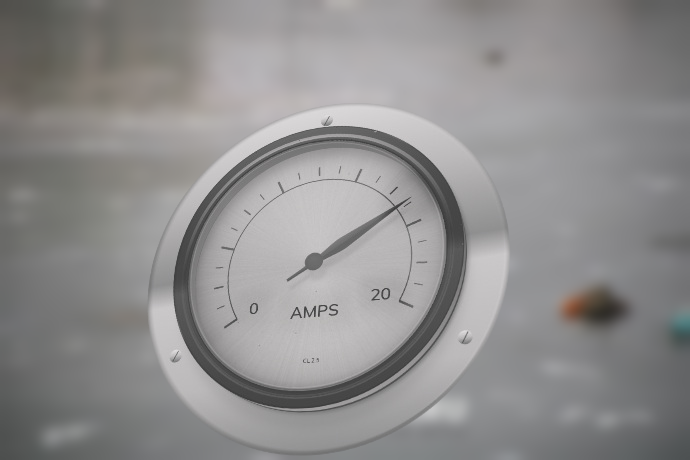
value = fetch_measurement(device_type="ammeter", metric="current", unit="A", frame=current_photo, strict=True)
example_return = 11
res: 15
